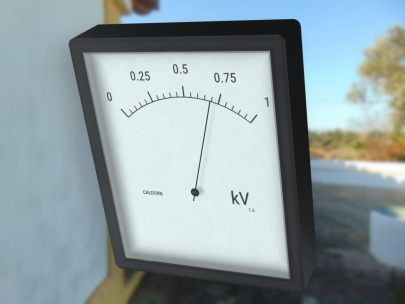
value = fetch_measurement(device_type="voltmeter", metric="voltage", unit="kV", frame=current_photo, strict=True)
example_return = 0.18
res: 0.7
